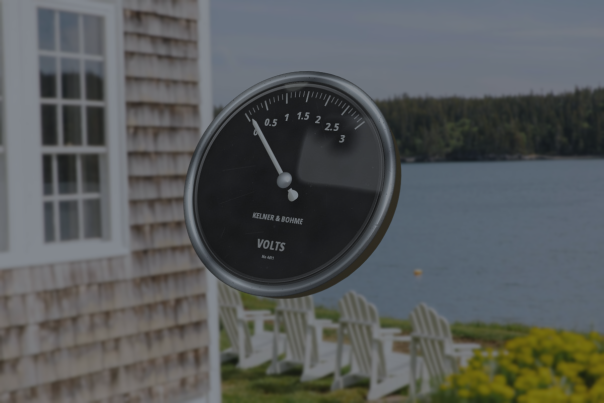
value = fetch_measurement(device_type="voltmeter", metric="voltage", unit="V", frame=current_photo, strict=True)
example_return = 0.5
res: 0.1
